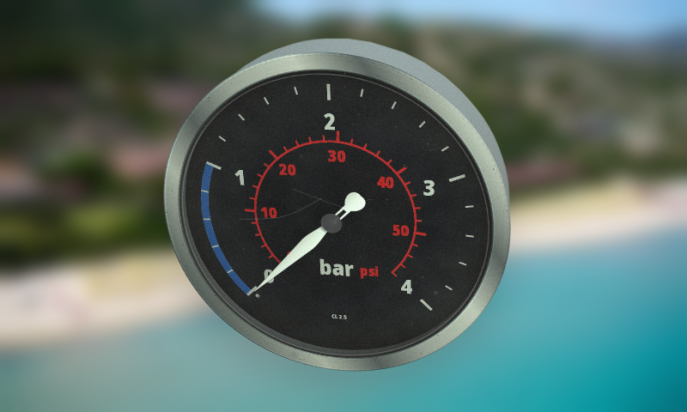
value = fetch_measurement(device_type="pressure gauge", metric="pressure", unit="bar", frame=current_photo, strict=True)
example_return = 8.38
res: 0
